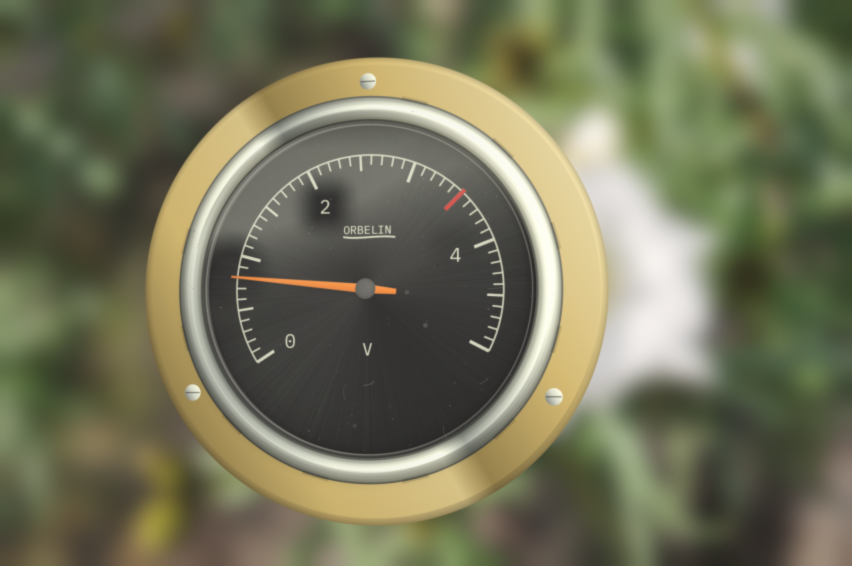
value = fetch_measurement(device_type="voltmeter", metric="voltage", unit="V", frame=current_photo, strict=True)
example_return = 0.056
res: 0.8
